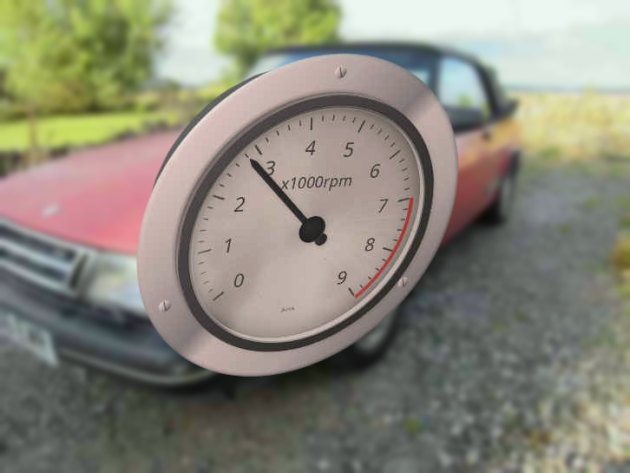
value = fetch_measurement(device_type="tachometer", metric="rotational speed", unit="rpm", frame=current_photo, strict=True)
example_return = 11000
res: 2800
